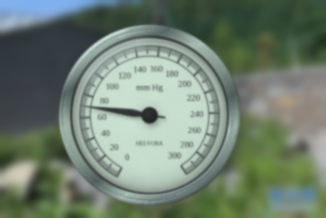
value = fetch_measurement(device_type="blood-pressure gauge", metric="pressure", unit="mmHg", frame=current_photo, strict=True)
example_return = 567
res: 70
